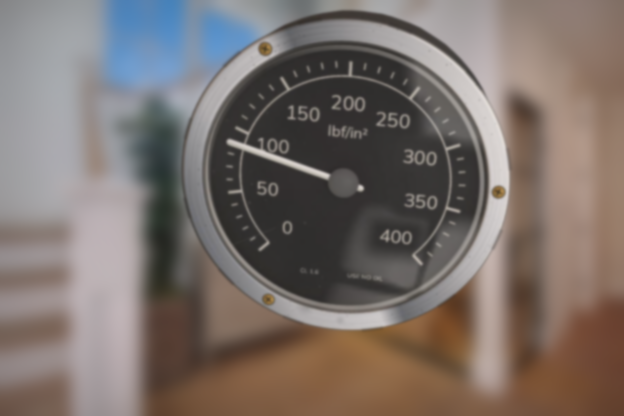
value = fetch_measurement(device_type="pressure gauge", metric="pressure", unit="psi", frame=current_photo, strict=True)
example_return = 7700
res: 90
